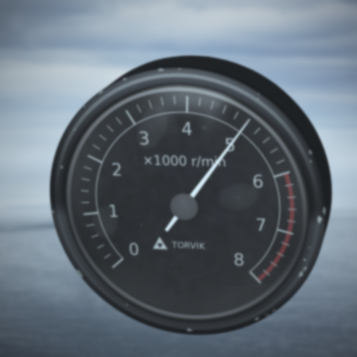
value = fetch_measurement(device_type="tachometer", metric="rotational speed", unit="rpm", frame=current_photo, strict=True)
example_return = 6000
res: 5000
